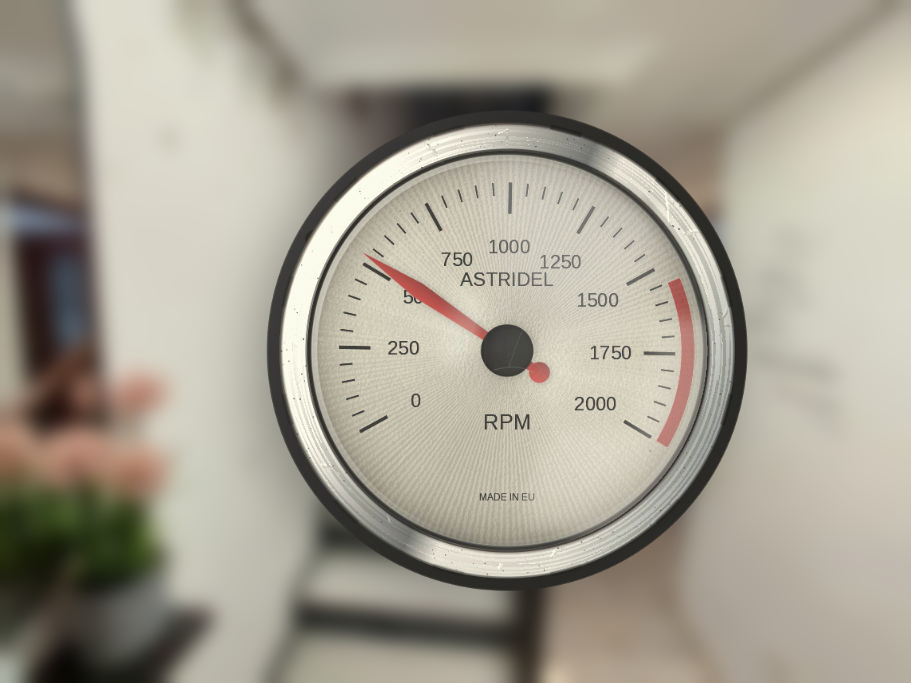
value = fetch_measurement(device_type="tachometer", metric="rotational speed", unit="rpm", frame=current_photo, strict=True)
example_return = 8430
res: 525
